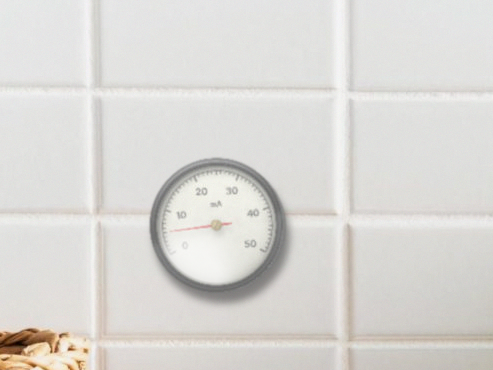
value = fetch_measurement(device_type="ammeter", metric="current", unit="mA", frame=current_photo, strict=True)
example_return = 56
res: 5
